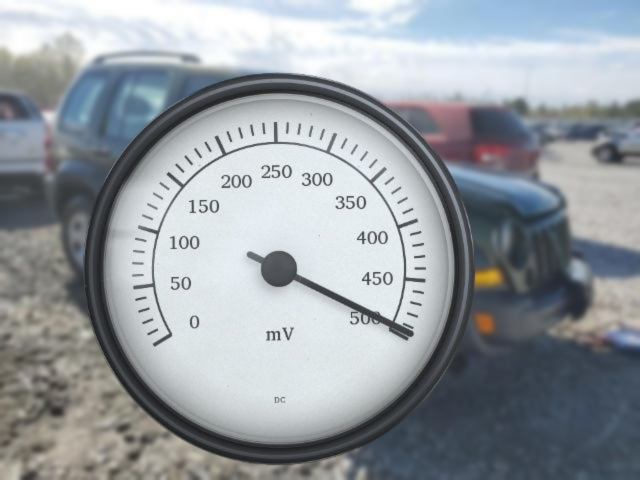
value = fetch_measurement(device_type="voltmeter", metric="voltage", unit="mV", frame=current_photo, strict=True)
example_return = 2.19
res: 495
